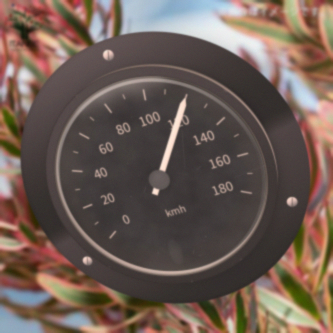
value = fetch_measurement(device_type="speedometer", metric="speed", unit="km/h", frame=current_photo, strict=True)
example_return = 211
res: 120
